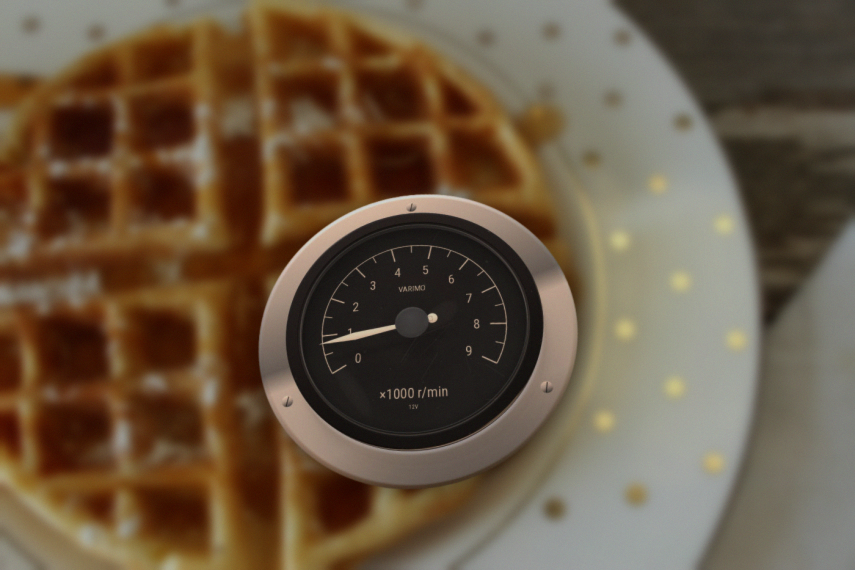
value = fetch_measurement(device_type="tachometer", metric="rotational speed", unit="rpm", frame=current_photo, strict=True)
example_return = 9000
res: 750
